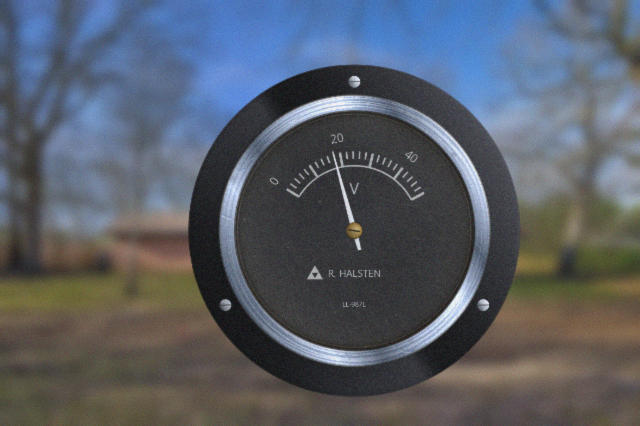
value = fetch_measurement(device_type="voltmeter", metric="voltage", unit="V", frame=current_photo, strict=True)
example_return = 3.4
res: 18
